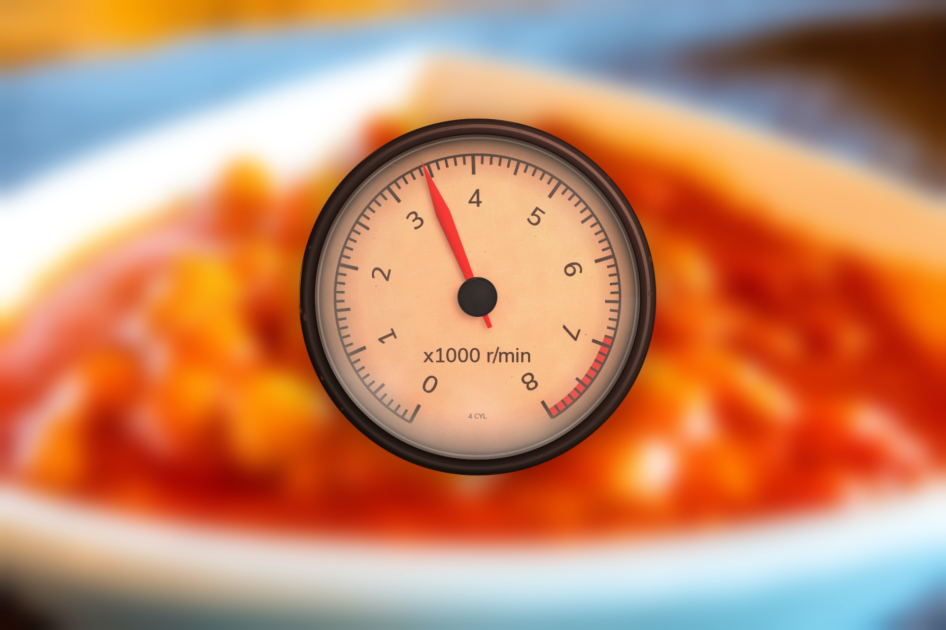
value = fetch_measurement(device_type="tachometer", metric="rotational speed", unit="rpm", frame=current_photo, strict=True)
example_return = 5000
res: 3450
